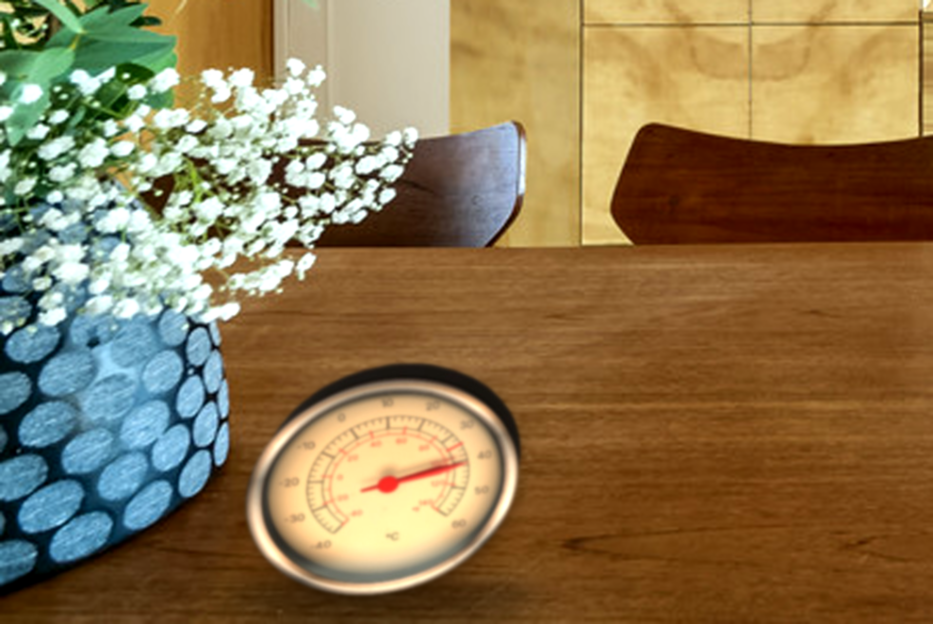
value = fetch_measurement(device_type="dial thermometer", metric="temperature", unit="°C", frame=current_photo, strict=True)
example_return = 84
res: 40
